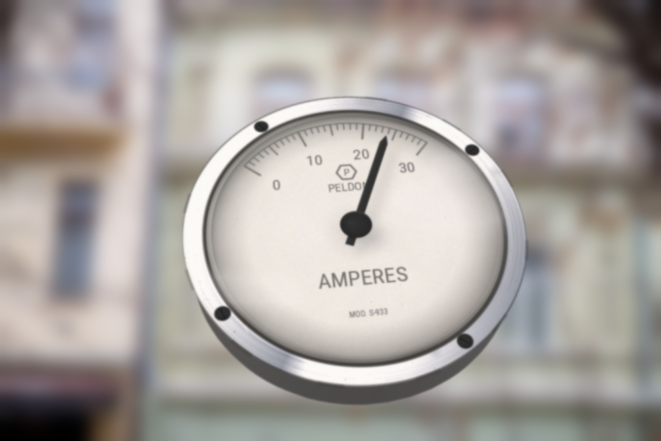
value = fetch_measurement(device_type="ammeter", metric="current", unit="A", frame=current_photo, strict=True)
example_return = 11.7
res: 24
